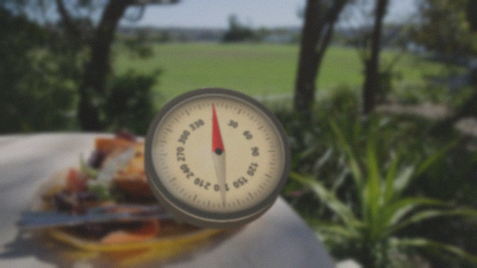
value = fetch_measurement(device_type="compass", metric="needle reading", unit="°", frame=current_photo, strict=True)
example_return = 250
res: 0
